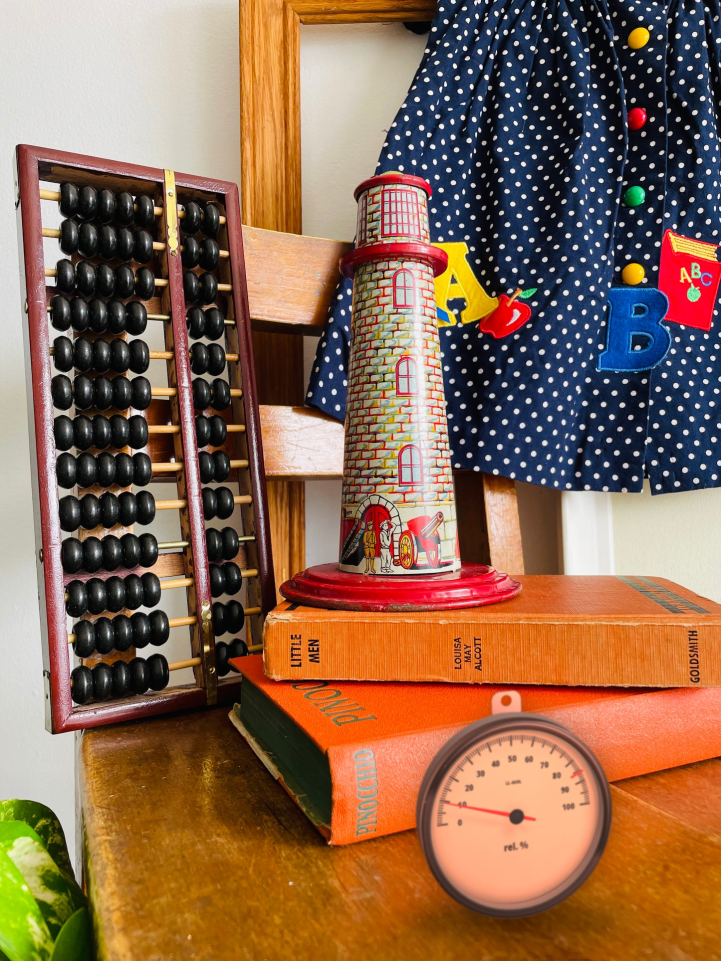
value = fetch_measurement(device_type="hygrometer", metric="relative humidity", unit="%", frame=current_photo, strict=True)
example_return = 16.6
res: 10
